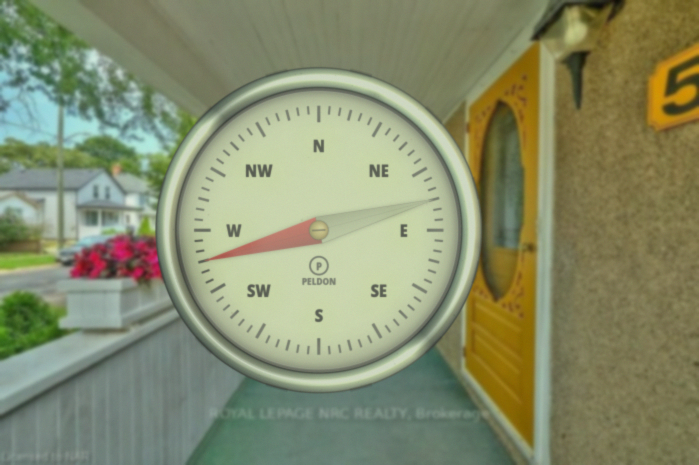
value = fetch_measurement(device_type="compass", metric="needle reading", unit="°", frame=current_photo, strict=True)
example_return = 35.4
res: 255
